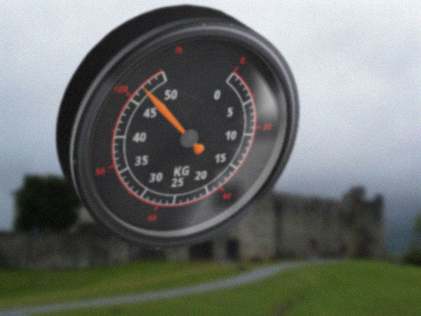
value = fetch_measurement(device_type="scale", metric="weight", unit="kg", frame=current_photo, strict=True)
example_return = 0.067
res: 47
